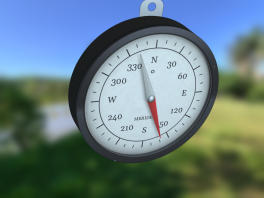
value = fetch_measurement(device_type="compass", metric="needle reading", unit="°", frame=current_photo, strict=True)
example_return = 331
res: 160
